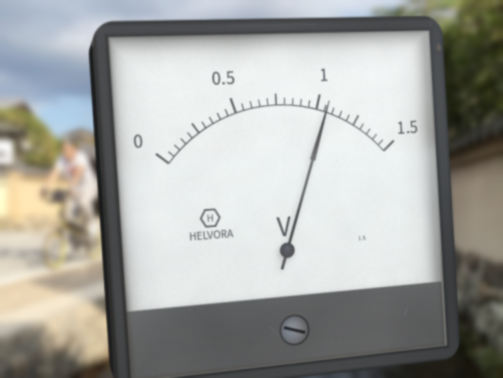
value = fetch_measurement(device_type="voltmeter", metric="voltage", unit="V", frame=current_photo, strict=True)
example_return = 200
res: 1.05
